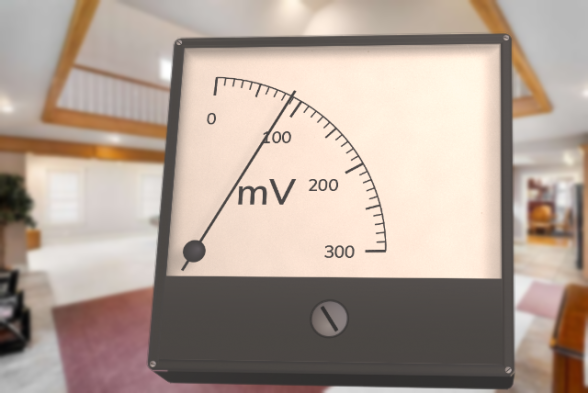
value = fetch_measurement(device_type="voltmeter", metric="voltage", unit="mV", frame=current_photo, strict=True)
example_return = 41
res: 90
